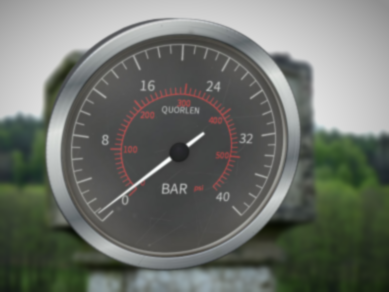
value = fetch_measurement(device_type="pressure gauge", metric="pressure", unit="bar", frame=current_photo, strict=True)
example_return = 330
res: 1
